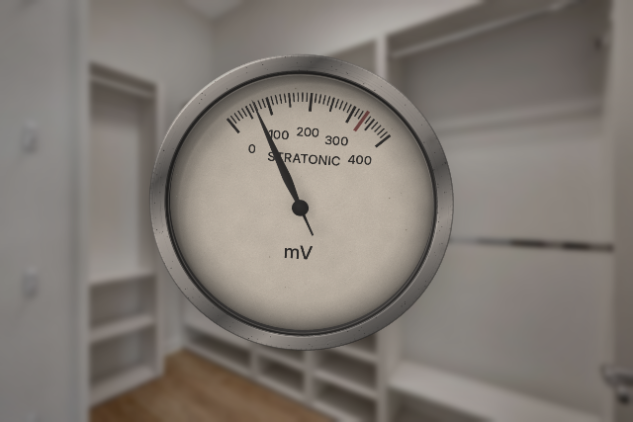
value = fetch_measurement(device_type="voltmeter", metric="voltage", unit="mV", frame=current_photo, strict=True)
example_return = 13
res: 70
